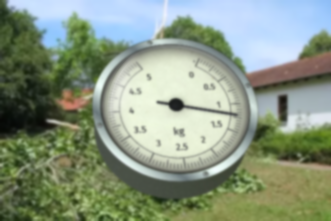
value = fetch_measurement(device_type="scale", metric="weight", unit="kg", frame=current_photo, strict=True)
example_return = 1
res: 1.25
